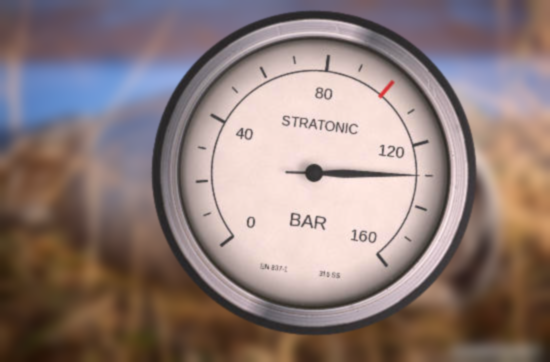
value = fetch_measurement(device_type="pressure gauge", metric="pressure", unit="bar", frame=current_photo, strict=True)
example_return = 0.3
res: 130
